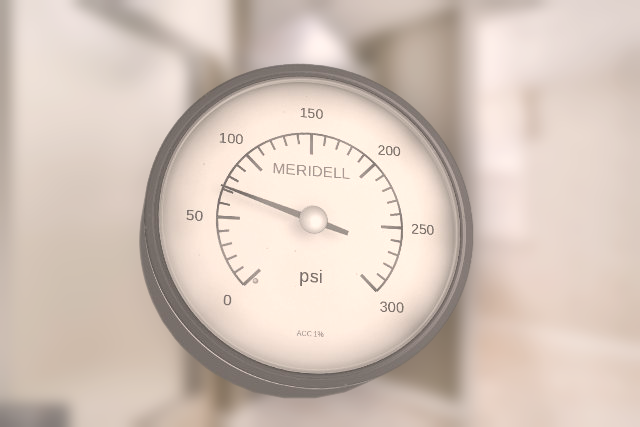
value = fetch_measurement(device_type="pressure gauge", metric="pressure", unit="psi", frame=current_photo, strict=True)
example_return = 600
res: 70
